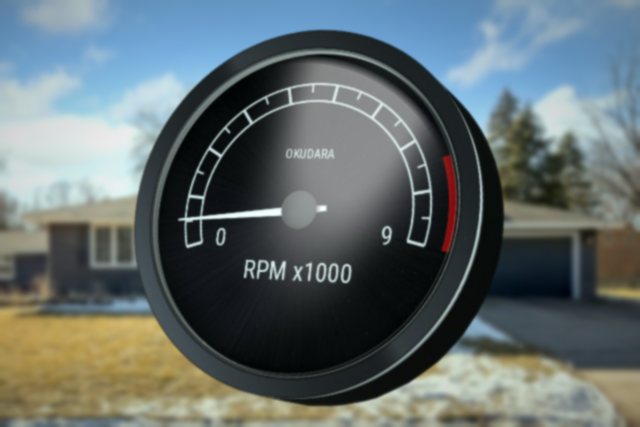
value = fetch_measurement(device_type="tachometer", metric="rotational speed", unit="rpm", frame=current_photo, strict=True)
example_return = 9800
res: 500
